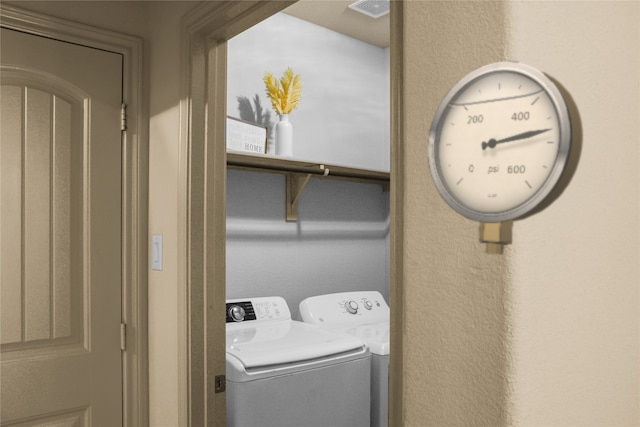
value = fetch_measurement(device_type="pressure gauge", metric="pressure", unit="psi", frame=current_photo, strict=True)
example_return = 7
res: 475
